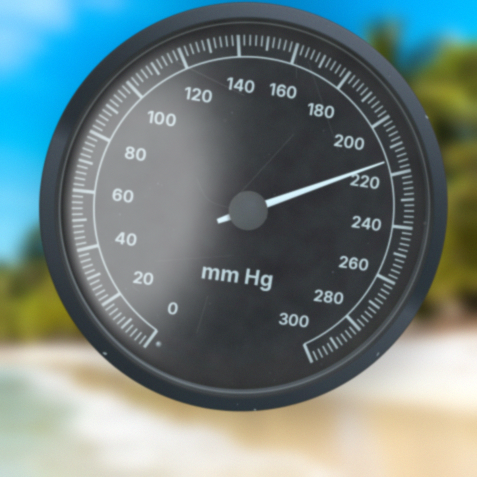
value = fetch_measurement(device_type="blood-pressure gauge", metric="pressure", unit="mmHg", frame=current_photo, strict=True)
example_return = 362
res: 214
